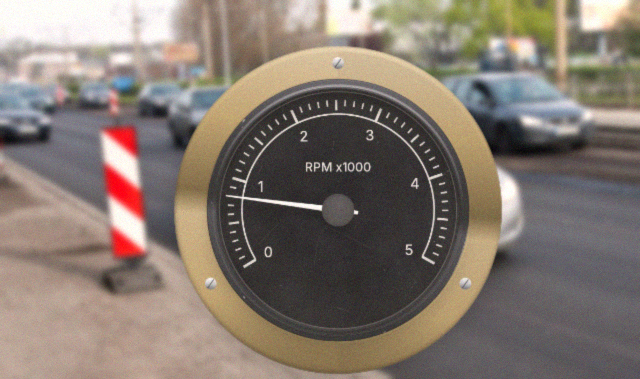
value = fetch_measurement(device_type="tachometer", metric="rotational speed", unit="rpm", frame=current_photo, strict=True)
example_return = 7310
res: 800
